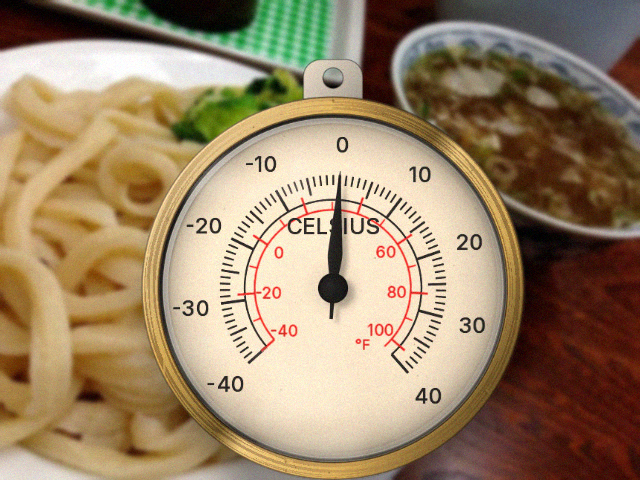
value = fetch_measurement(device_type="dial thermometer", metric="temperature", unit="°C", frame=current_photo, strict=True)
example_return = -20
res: 0
